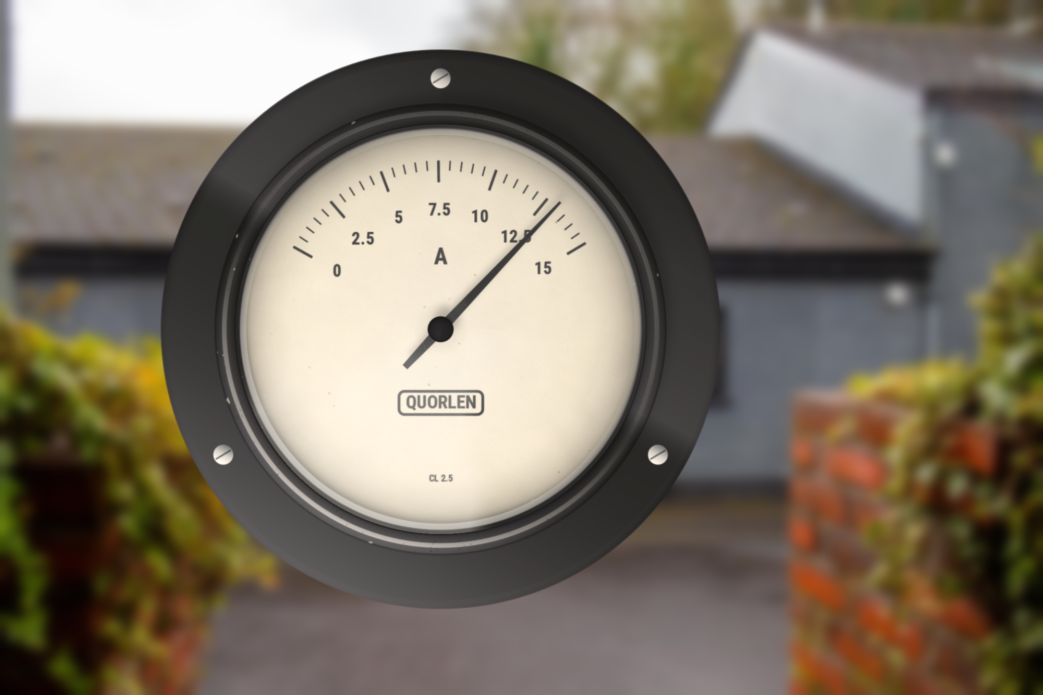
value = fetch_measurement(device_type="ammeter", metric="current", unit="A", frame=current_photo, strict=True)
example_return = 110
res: 13
